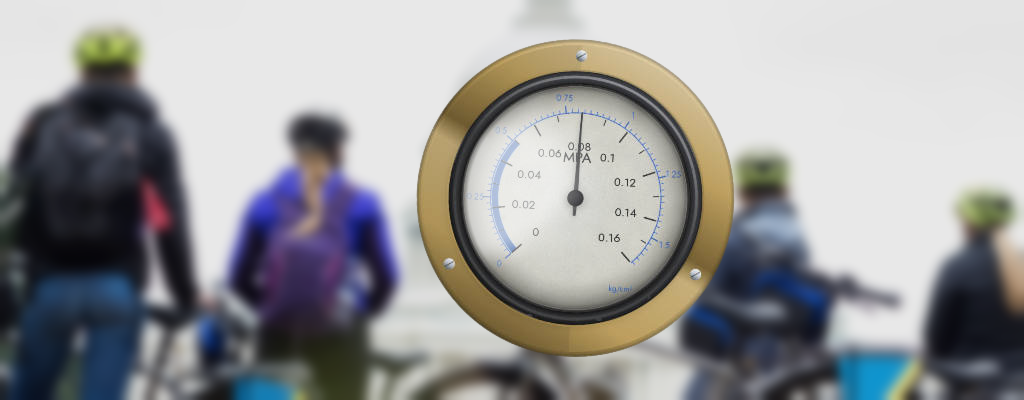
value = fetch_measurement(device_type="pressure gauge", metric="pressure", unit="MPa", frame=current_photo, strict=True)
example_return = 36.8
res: 0.08
